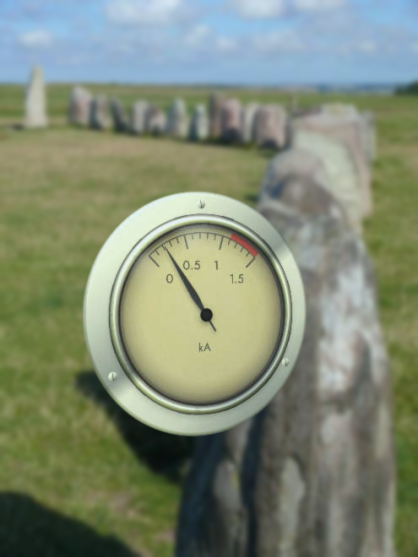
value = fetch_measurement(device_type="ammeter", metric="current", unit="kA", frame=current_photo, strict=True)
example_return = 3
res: 0.2
